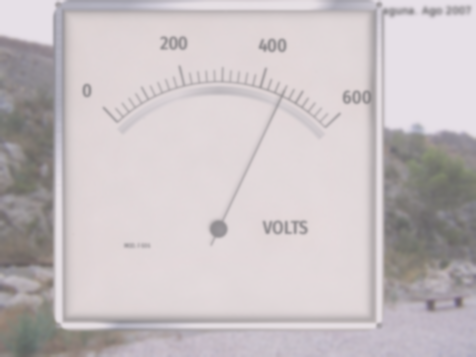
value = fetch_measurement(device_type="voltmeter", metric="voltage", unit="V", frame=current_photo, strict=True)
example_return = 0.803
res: 460
